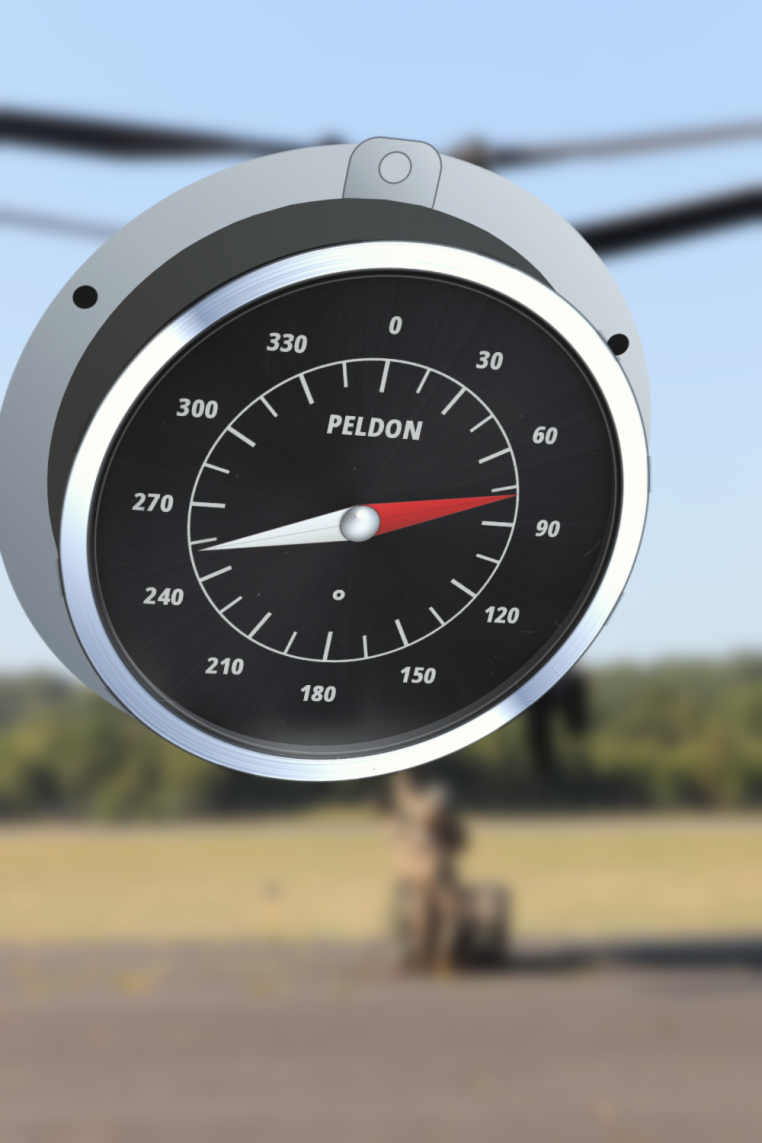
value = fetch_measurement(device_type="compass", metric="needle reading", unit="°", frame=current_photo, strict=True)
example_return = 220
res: 75
